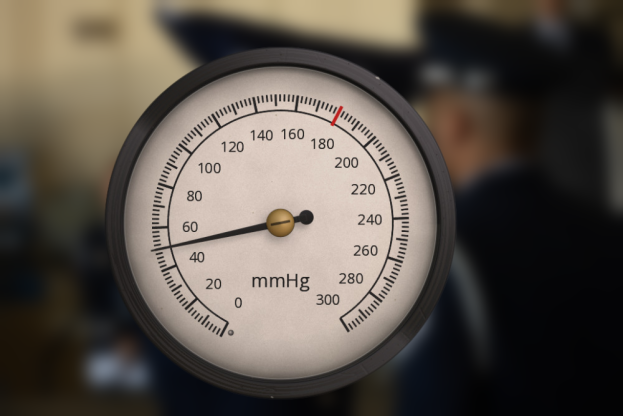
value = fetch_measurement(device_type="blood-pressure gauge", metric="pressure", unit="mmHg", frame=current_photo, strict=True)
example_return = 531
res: 50
